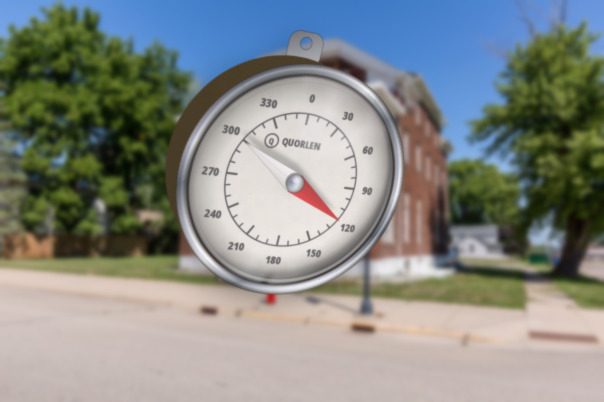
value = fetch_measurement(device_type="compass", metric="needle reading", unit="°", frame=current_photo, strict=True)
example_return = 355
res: 120
